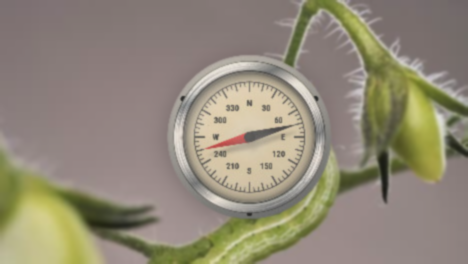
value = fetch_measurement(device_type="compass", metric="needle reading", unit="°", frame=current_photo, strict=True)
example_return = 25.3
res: 255
